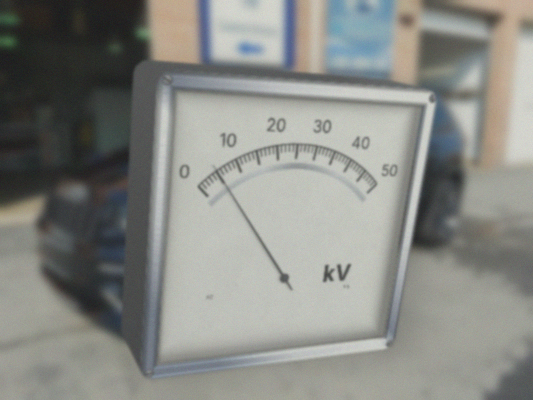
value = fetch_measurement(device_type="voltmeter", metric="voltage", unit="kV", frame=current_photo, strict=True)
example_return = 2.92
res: 5
